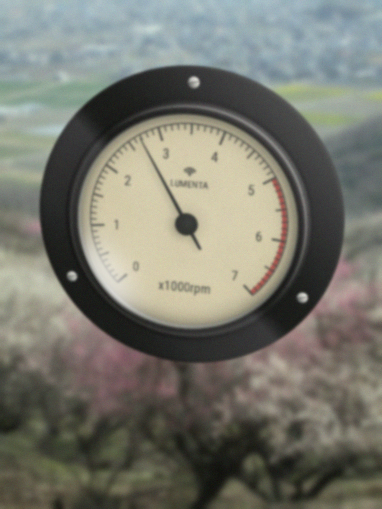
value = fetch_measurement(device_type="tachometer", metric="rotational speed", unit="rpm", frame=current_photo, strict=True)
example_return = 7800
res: 2700
